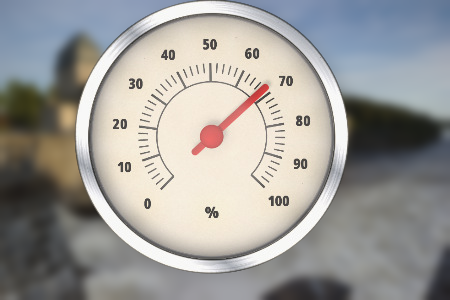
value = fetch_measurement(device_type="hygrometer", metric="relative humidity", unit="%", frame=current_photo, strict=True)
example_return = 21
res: 68
